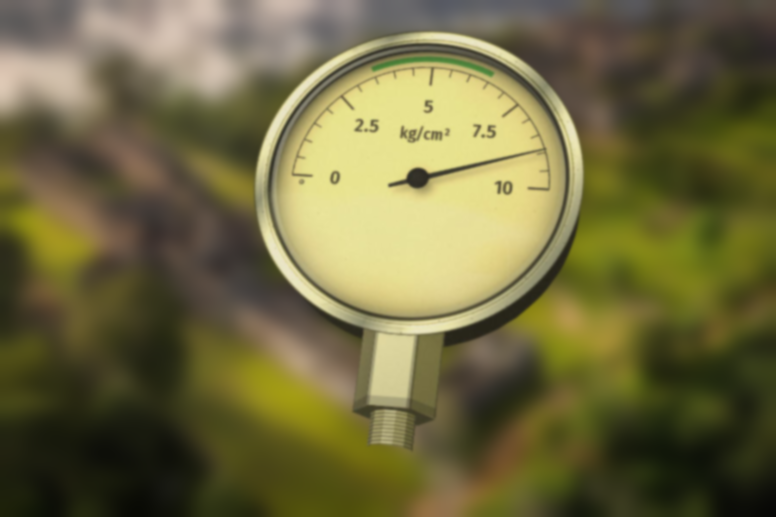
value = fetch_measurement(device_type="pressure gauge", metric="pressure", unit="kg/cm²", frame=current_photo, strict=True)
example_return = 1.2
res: 9
